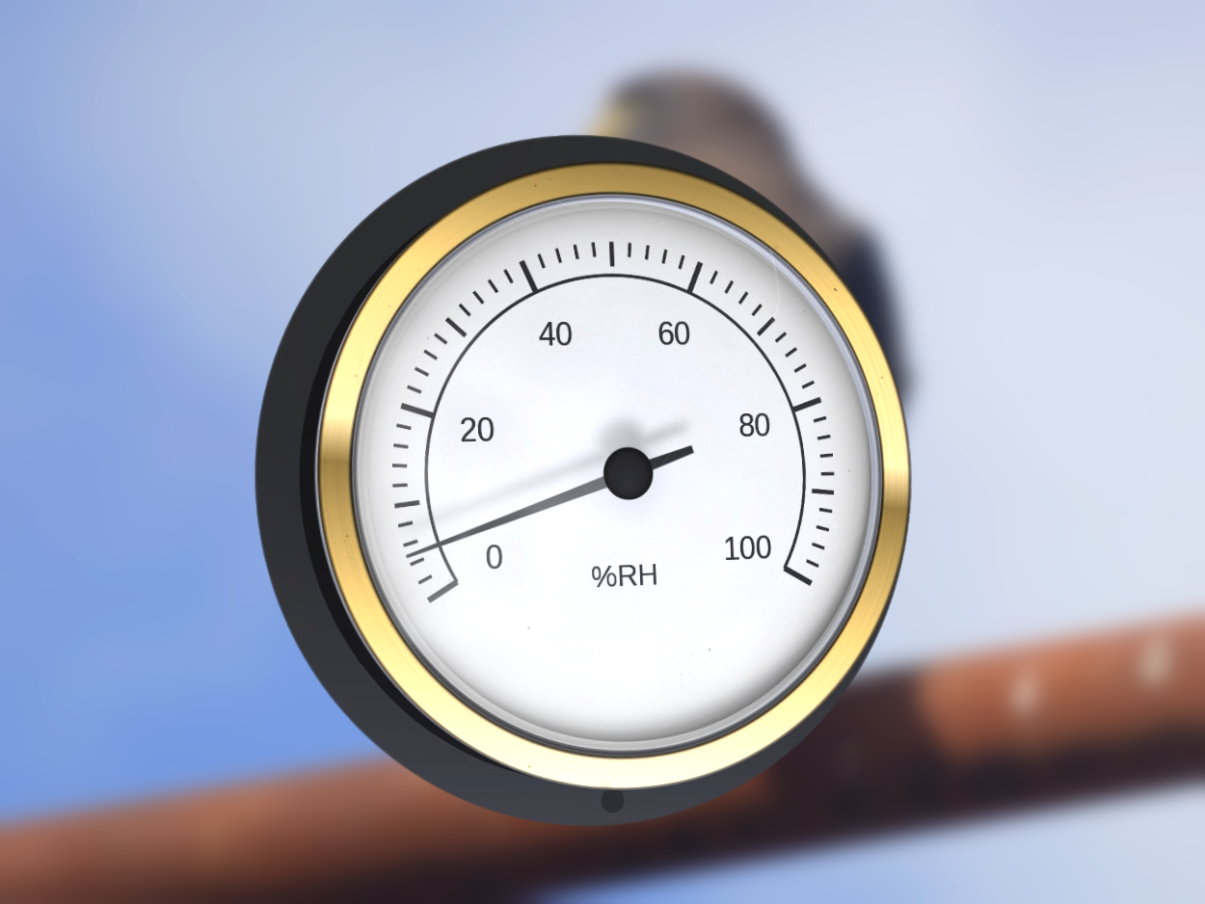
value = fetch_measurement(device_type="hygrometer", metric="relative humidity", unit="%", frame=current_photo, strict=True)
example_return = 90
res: 5
